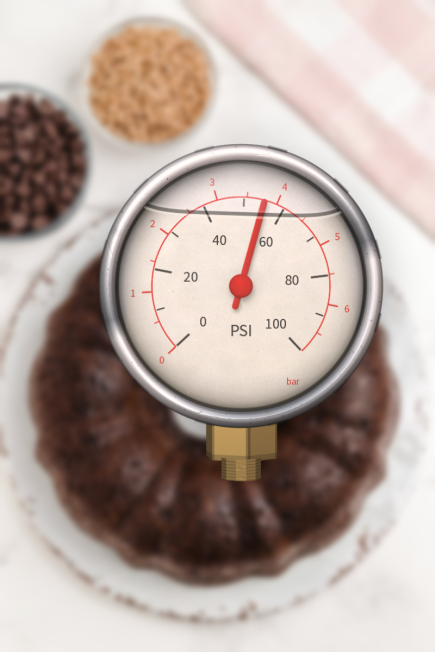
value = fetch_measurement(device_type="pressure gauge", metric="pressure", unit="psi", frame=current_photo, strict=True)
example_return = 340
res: 55
